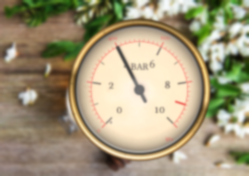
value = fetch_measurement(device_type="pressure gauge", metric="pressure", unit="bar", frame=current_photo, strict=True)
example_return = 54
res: 4
